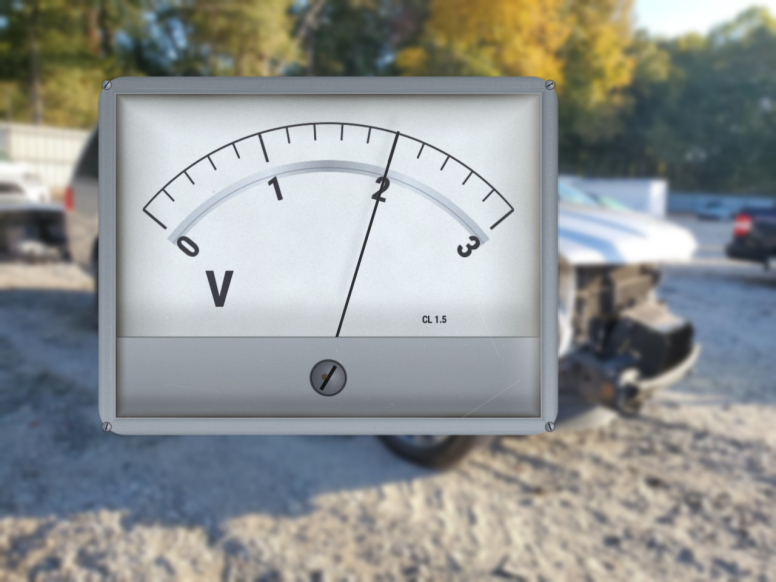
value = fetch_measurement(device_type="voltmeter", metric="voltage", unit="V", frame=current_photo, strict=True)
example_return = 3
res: 2
